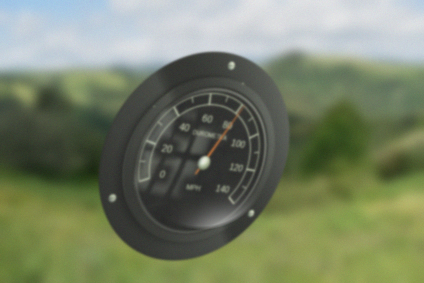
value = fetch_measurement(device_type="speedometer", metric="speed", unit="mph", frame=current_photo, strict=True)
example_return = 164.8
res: 80
